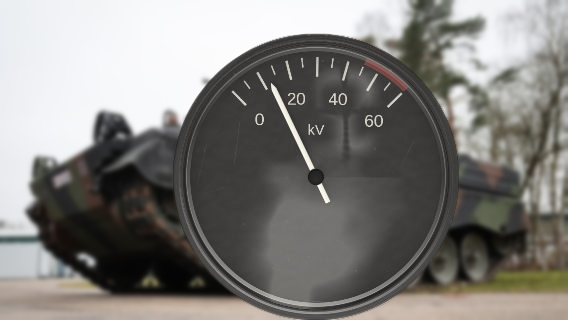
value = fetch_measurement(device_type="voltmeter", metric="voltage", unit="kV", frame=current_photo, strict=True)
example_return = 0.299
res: 12.5
